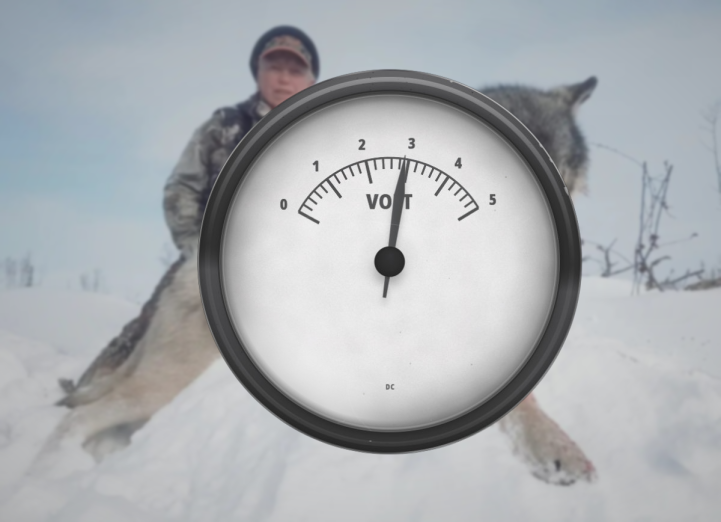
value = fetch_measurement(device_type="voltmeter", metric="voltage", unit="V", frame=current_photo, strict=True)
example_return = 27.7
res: 2.9
